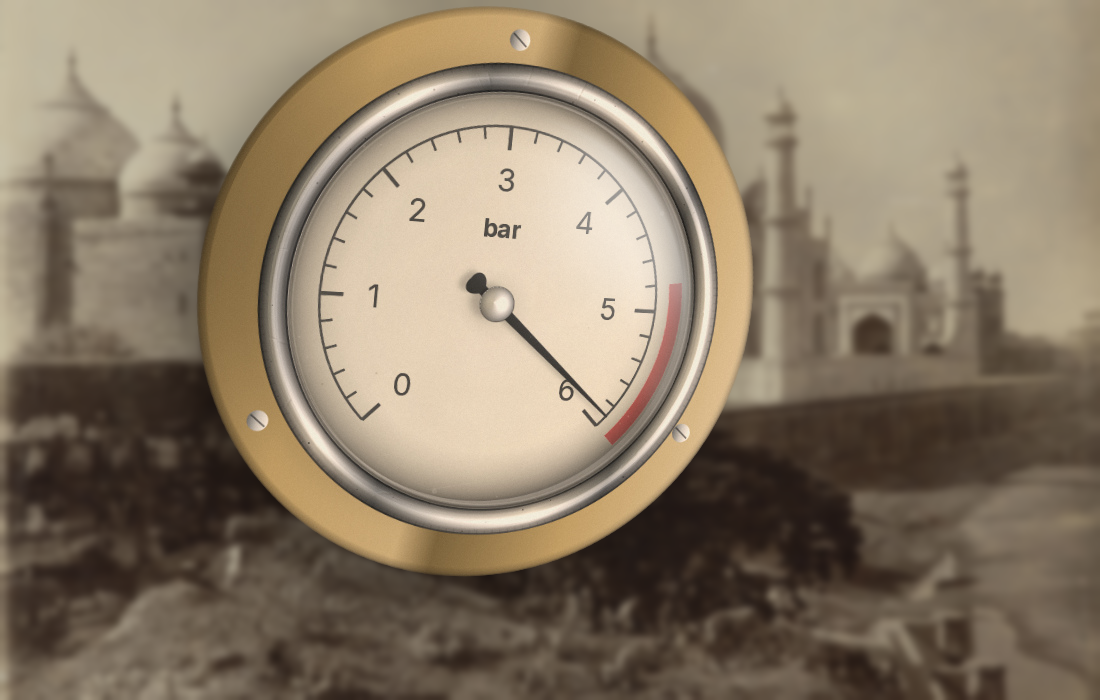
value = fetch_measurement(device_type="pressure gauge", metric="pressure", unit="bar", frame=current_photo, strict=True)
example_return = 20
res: 5.9
